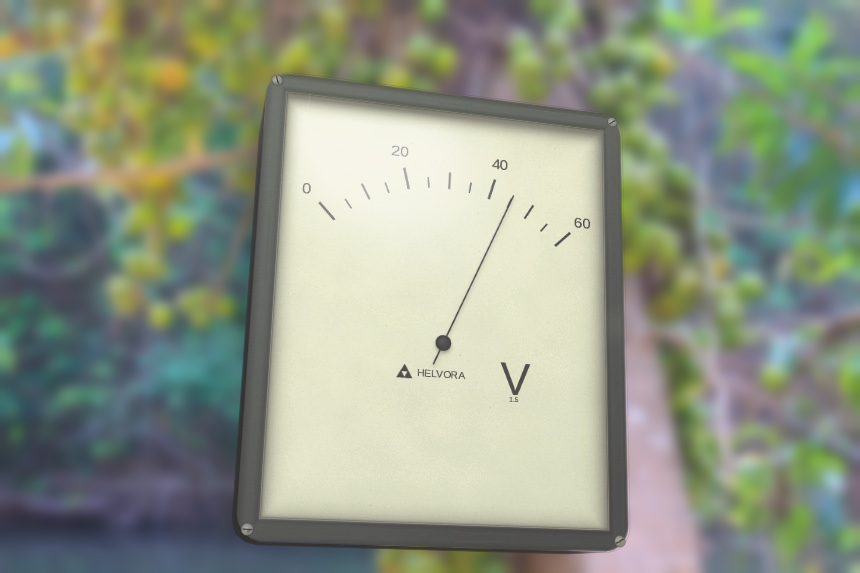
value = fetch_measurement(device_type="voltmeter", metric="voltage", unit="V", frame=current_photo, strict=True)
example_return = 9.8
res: 45
